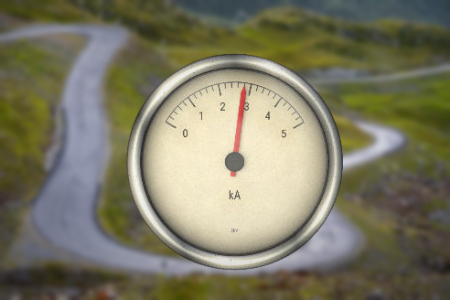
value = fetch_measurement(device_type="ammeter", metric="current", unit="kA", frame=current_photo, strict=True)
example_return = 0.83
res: 2.8
